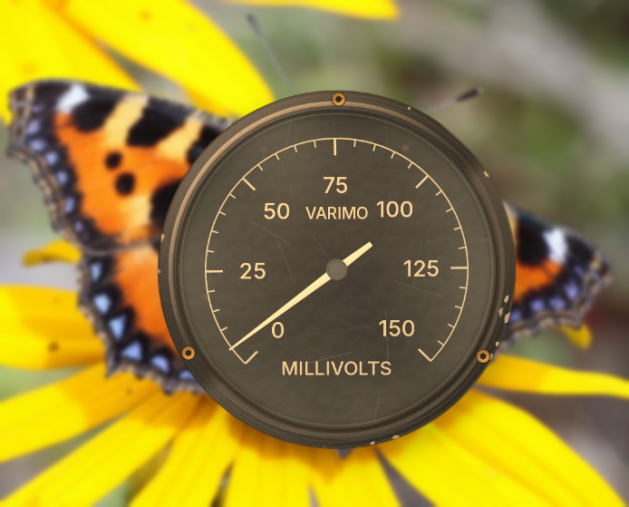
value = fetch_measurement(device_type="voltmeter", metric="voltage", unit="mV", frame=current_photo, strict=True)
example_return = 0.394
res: 5
